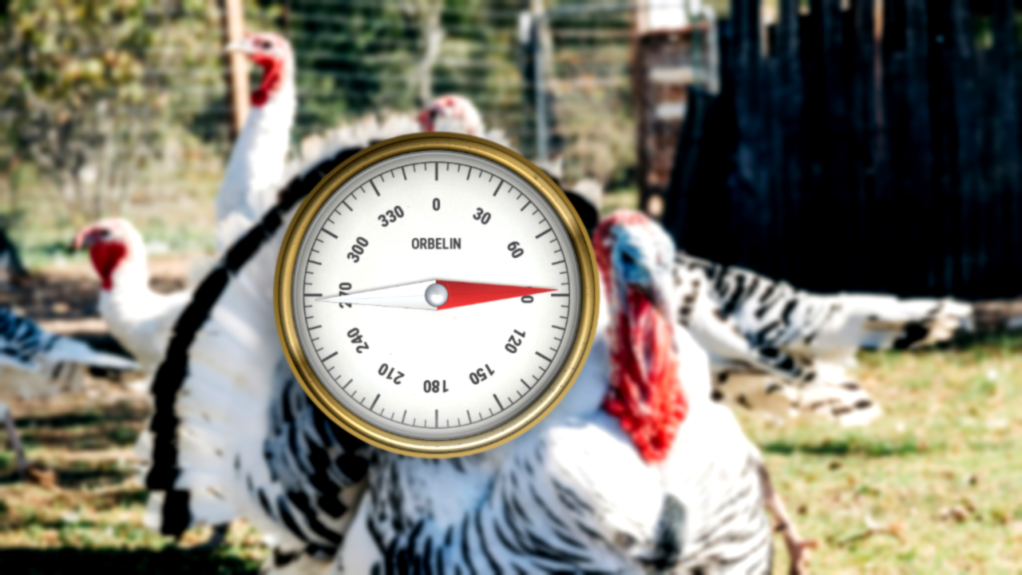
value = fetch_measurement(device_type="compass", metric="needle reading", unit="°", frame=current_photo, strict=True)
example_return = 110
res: 87.5
